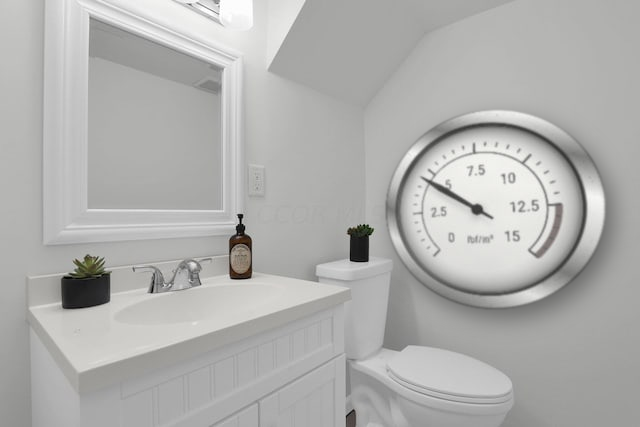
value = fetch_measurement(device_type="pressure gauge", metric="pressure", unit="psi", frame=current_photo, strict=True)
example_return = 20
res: 4.5
